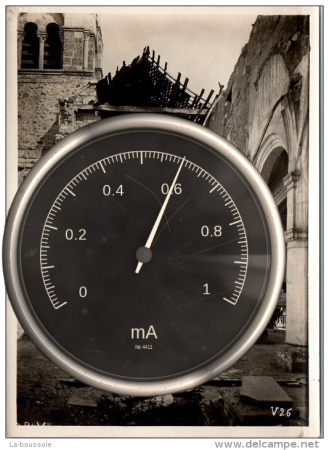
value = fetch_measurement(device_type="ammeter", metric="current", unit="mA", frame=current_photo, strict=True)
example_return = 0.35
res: 0.6
